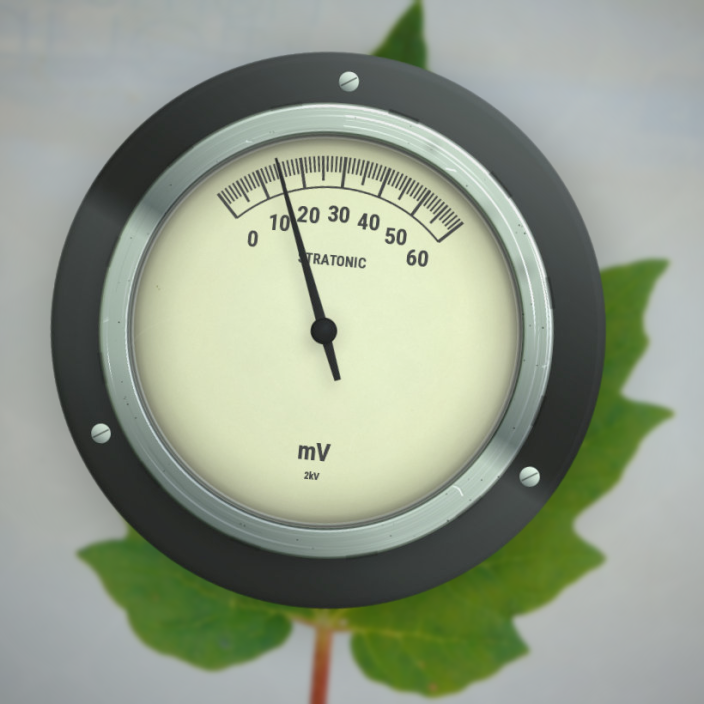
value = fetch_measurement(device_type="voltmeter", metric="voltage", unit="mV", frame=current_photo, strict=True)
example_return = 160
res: 15
